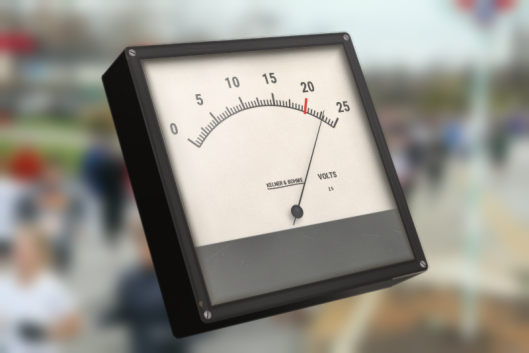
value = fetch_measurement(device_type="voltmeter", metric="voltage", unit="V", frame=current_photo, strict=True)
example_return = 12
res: 22.5
